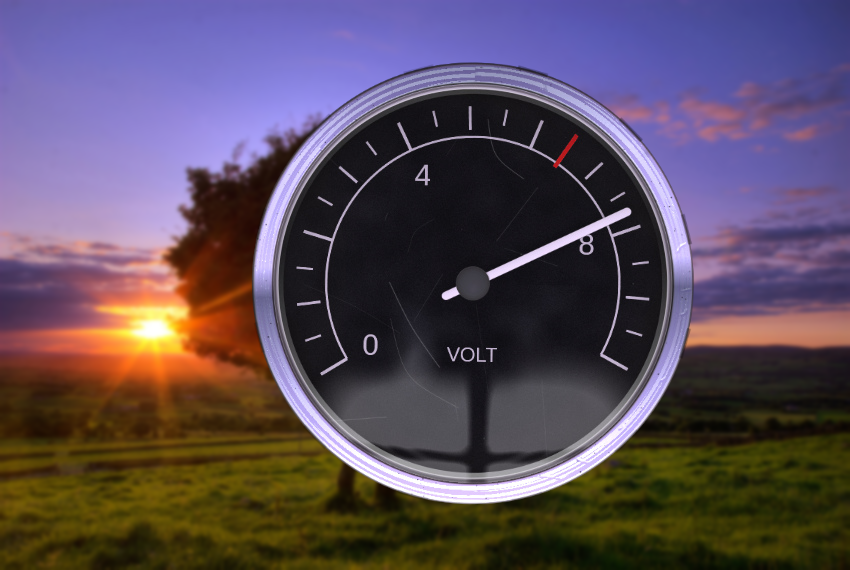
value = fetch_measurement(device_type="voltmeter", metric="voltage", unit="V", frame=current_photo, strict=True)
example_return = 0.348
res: 7.75
